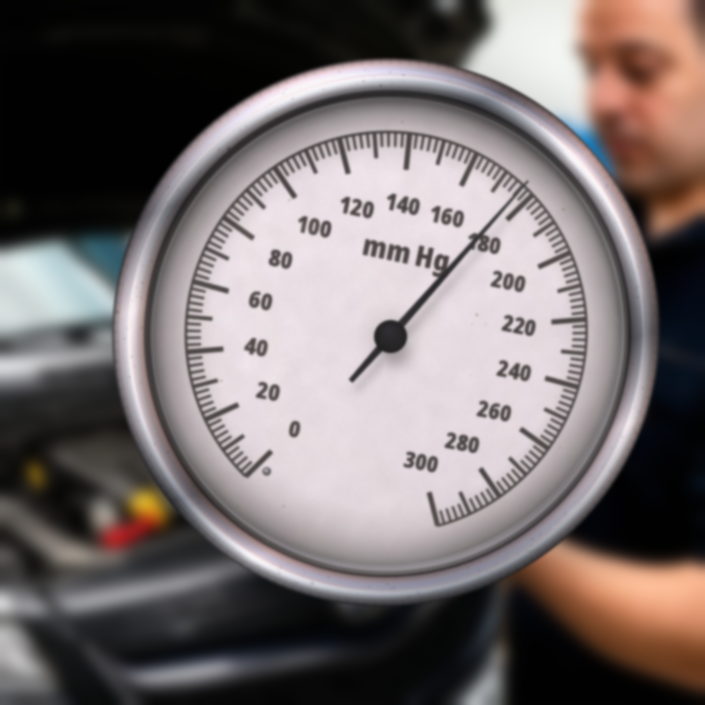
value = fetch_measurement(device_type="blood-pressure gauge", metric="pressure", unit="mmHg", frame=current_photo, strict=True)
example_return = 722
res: 176
